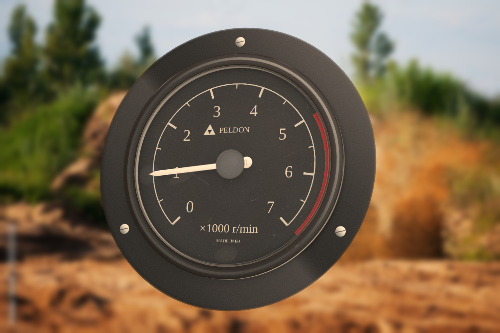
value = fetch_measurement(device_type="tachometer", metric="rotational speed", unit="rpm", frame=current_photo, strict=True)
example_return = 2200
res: 1000
